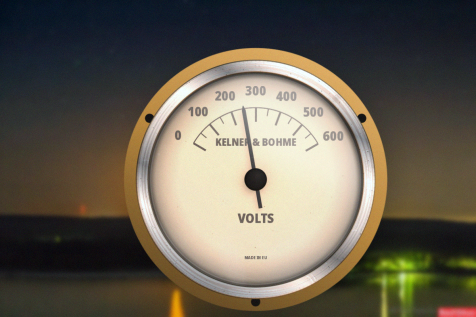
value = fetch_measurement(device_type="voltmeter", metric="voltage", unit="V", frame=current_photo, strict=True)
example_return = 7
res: 250
